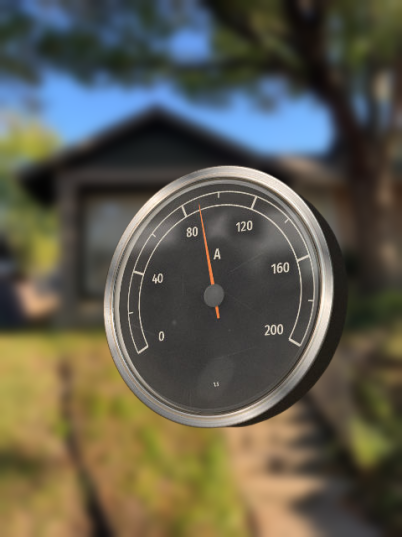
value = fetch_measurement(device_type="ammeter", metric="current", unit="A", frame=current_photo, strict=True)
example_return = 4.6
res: 90
